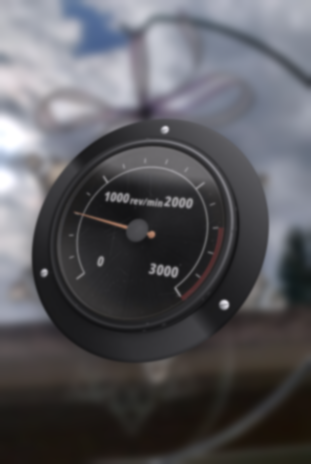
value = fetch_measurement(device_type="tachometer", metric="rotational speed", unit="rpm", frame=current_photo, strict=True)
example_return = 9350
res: 600
